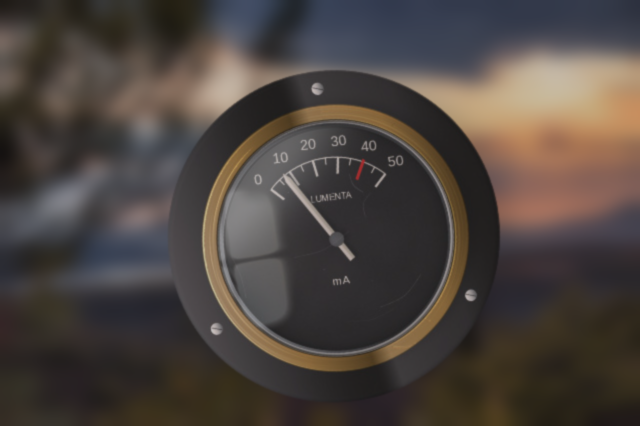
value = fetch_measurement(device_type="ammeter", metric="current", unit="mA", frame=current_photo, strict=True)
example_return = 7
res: 7.5
